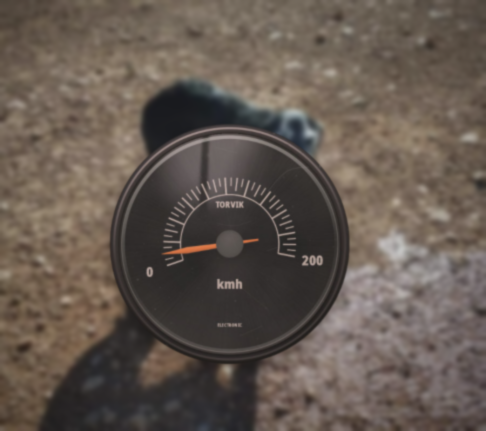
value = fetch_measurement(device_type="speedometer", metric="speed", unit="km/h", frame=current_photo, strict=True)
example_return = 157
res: 10
